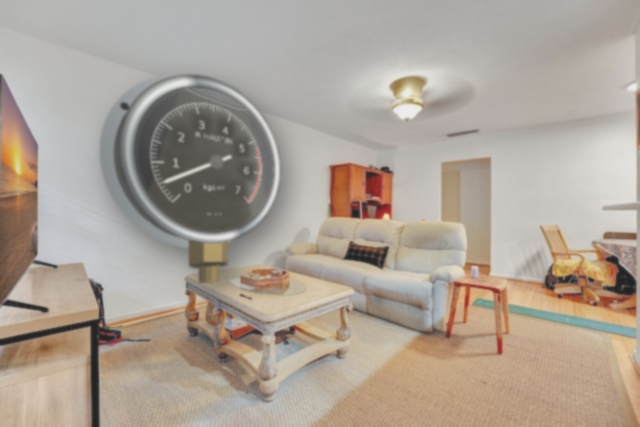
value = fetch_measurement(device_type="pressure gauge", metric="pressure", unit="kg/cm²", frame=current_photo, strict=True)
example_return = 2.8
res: 0.5
